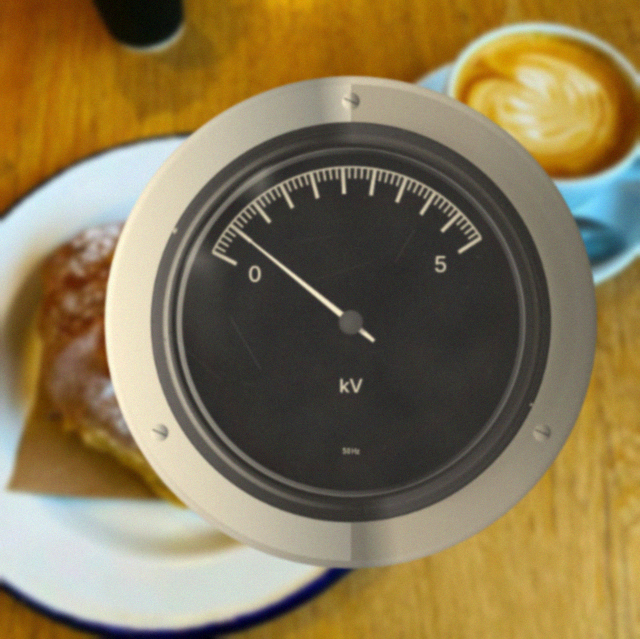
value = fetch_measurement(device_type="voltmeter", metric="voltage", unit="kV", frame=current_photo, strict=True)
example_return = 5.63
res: 0.5
